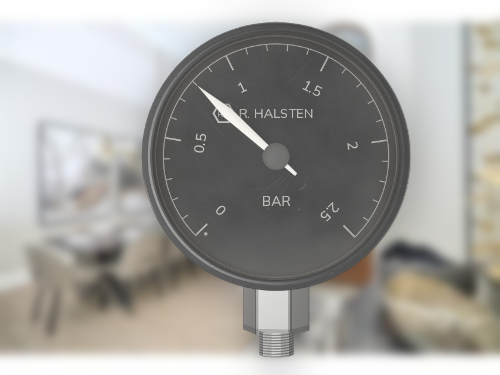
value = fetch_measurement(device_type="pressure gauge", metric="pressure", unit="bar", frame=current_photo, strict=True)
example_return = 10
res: 0.8
